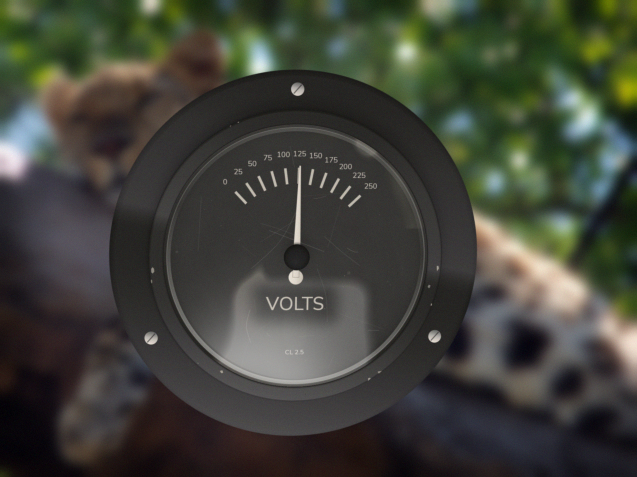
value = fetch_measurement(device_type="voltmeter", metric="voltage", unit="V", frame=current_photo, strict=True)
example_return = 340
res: 125
